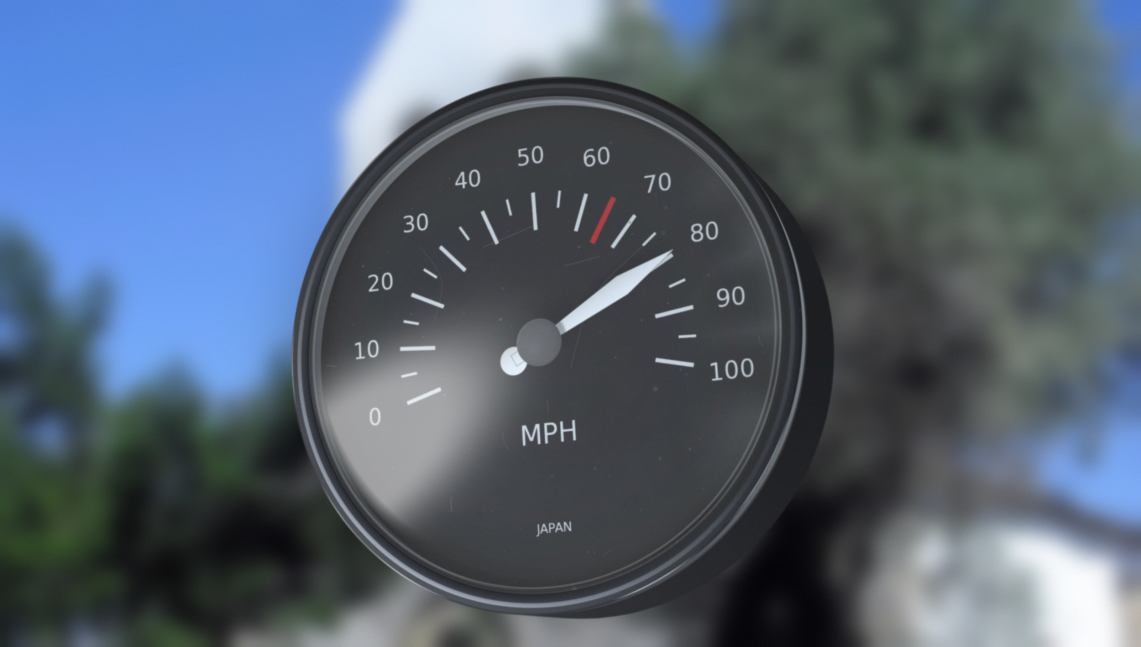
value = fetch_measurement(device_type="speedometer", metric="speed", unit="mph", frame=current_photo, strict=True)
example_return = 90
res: 80
